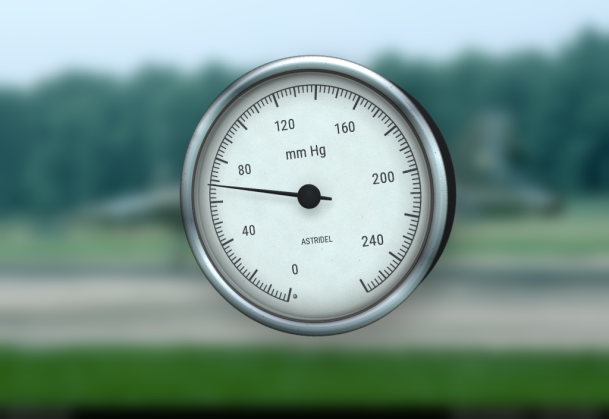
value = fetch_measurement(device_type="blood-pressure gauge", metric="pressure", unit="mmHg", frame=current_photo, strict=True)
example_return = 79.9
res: 68
